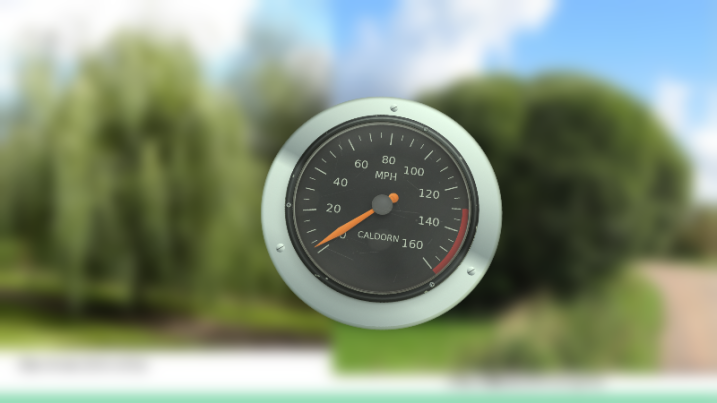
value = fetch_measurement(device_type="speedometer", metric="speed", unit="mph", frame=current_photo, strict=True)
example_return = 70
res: 2.5
